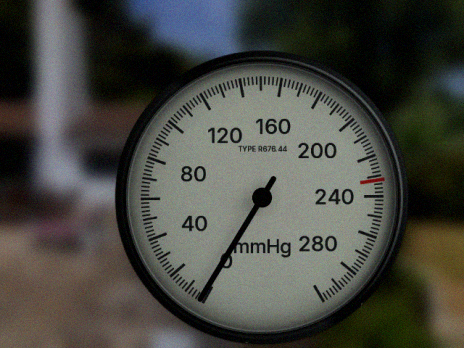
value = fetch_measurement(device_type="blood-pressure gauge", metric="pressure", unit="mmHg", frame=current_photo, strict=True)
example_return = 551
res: 2
